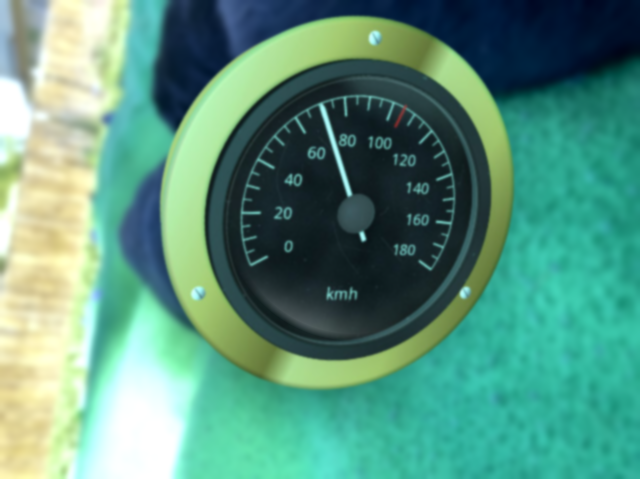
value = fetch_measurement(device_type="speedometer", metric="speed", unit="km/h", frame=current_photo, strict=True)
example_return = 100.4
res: 70
